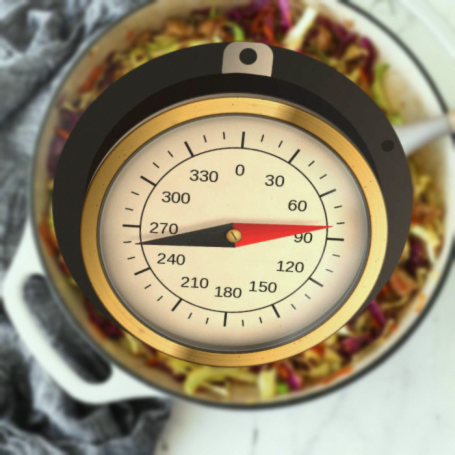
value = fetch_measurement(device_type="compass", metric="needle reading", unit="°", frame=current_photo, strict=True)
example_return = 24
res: 80
